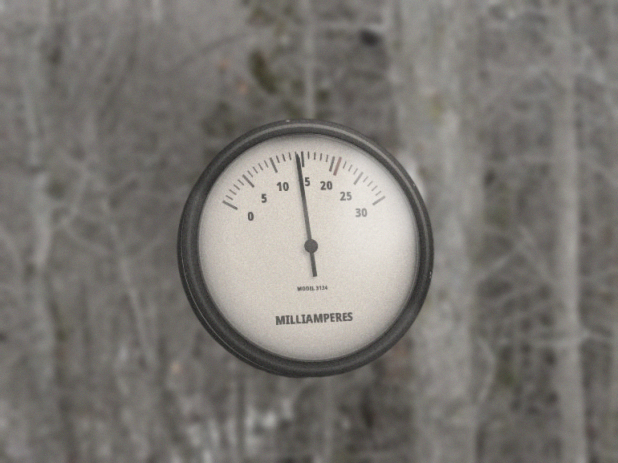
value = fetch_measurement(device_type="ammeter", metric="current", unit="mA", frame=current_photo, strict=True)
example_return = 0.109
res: 14
